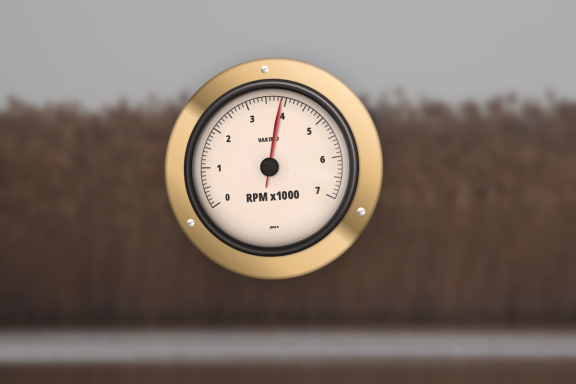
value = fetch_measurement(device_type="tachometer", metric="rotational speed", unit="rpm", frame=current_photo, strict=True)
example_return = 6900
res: 3900
